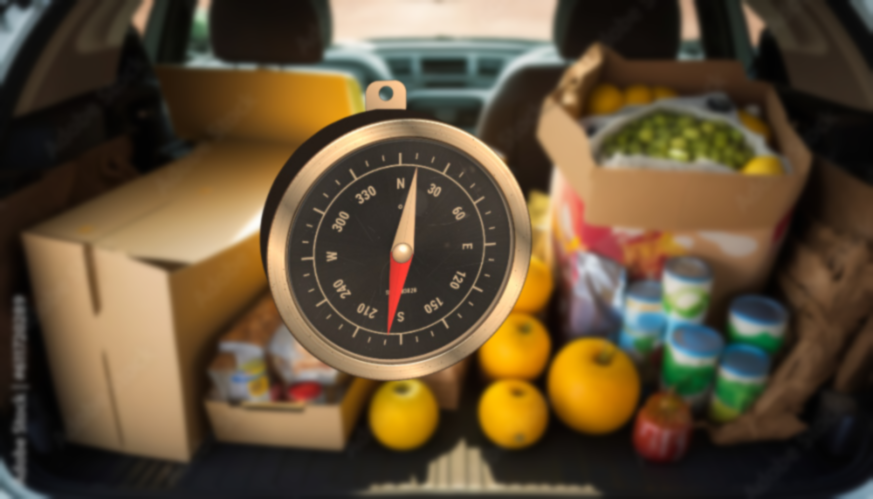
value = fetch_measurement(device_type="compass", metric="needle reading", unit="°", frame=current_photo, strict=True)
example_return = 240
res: 190
